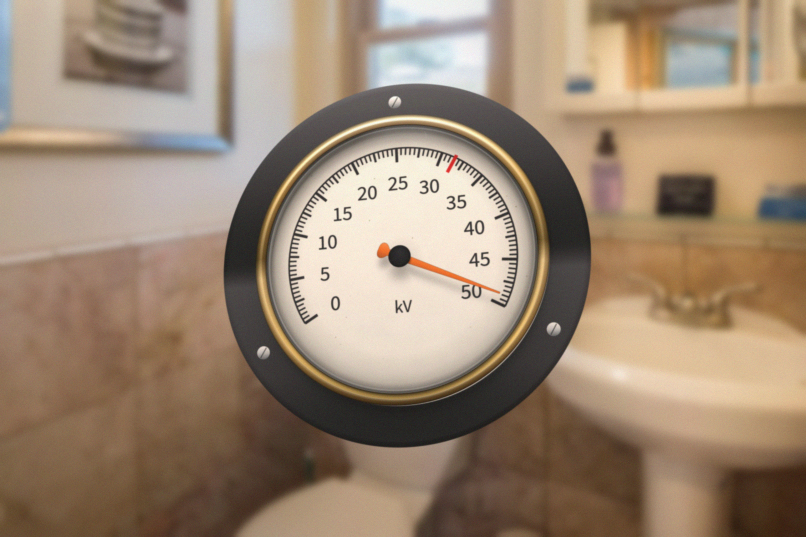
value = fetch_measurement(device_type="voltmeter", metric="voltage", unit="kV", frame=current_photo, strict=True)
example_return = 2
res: 49
